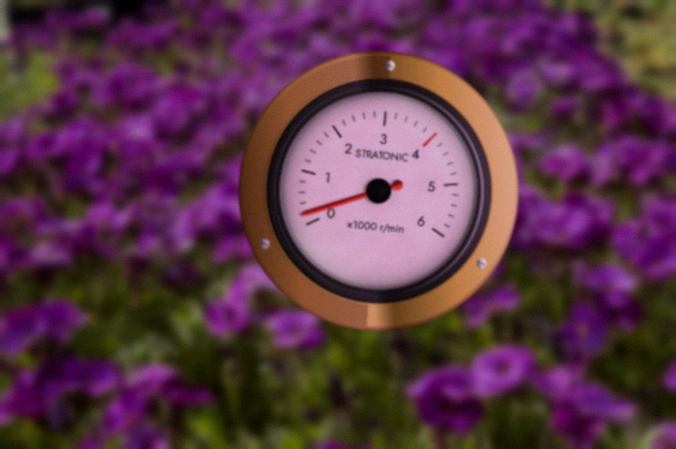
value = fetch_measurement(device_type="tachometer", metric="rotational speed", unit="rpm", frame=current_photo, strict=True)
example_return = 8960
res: 200
